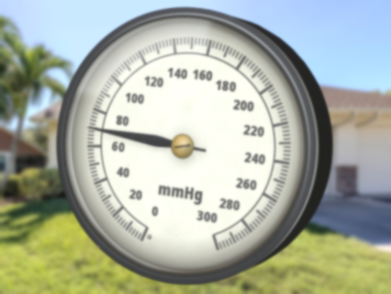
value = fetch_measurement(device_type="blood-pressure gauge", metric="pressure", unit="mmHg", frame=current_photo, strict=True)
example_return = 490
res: 70
